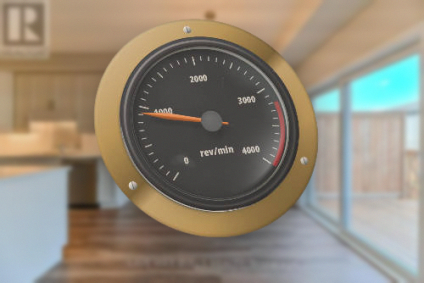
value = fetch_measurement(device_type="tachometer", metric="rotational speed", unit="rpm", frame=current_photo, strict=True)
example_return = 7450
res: 900
